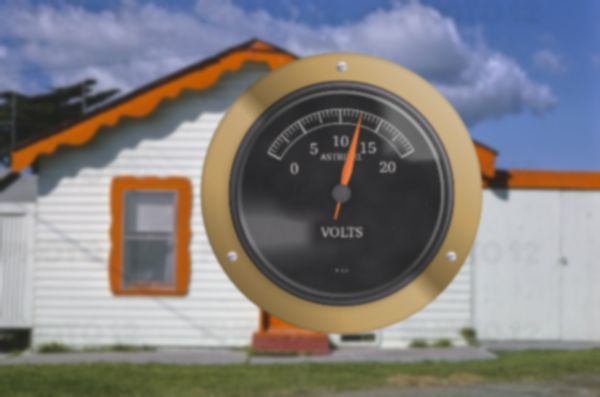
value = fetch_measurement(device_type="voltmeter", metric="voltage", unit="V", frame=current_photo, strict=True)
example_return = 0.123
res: 12.5
